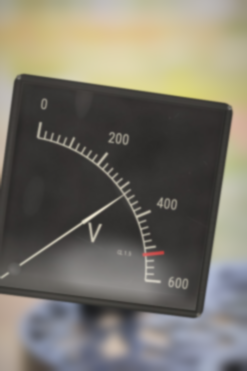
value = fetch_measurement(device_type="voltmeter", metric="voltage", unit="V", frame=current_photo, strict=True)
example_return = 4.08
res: 320
